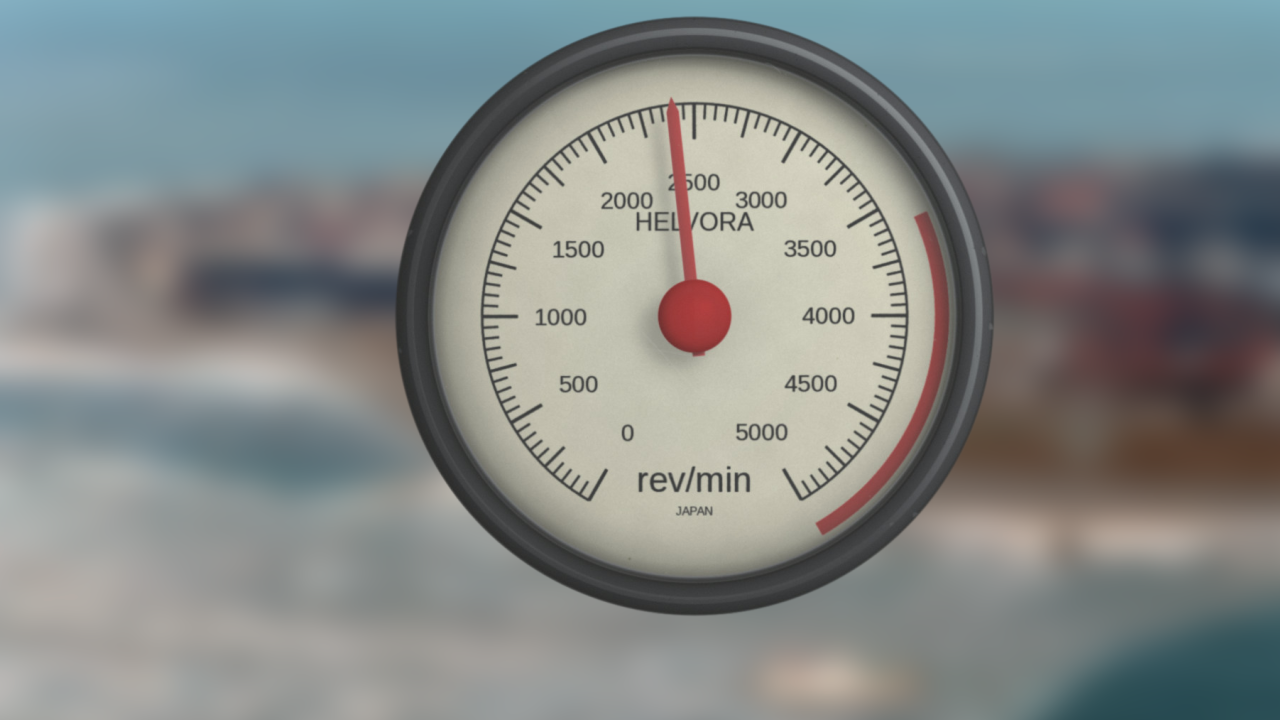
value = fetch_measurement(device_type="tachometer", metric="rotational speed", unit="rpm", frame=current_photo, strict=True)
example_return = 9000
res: 2400
